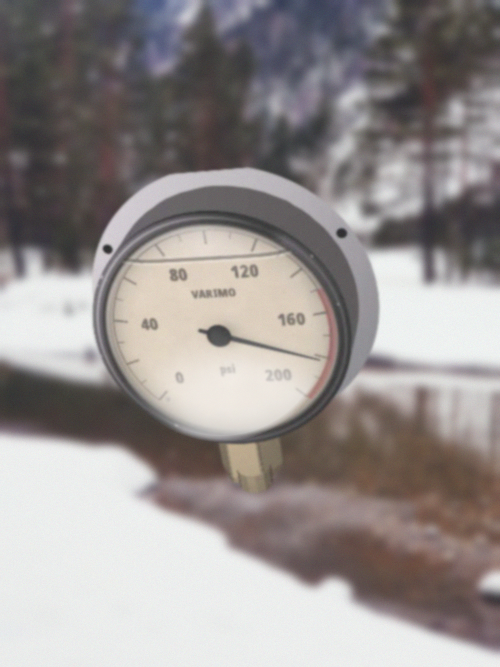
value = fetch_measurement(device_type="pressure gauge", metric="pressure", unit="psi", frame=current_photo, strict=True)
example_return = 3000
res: 180
